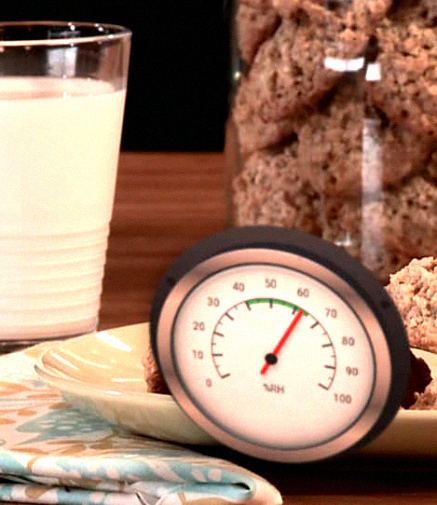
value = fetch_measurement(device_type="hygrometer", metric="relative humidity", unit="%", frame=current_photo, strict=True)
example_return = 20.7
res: 62.5
